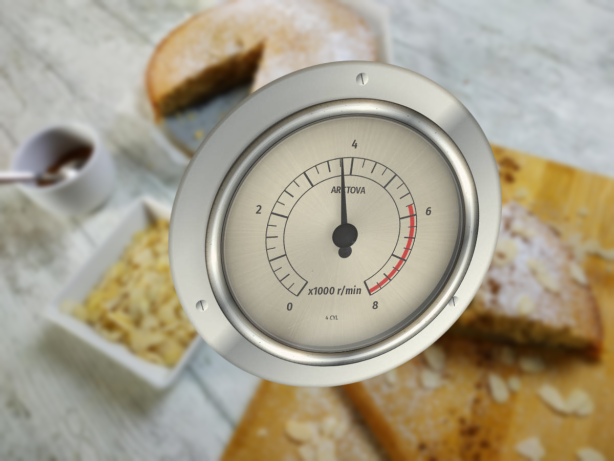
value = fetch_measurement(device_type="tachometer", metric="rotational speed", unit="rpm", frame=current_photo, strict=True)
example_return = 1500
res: 3750
